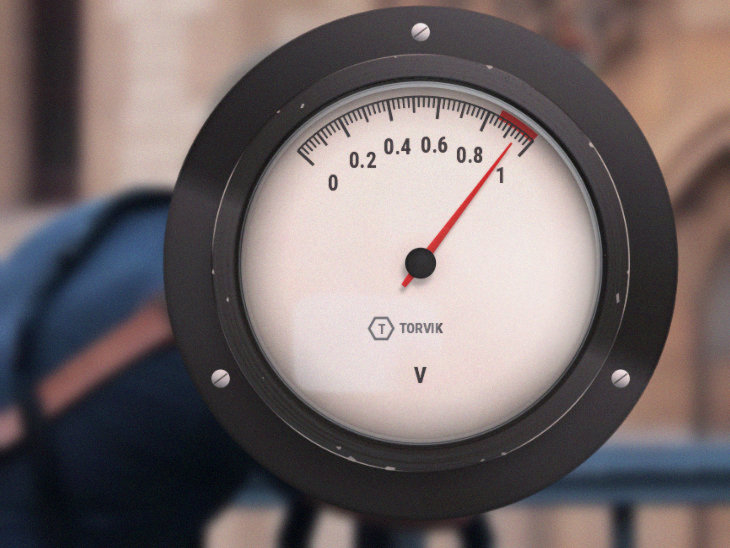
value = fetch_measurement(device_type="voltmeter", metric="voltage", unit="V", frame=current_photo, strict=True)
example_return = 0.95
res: 0.94
